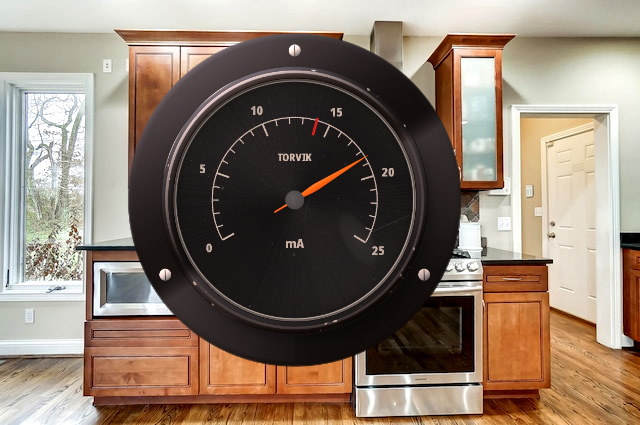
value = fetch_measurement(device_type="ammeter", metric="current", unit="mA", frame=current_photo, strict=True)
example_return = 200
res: 18.5
